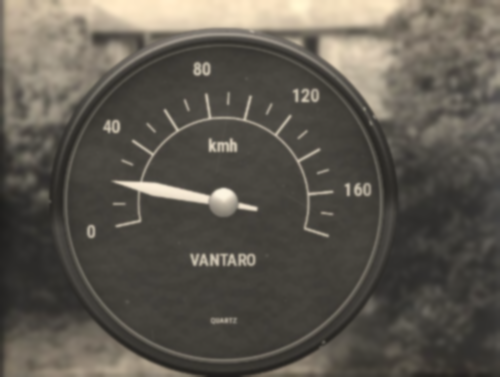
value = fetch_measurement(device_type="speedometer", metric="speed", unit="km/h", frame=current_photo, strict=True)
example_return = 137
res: 20
